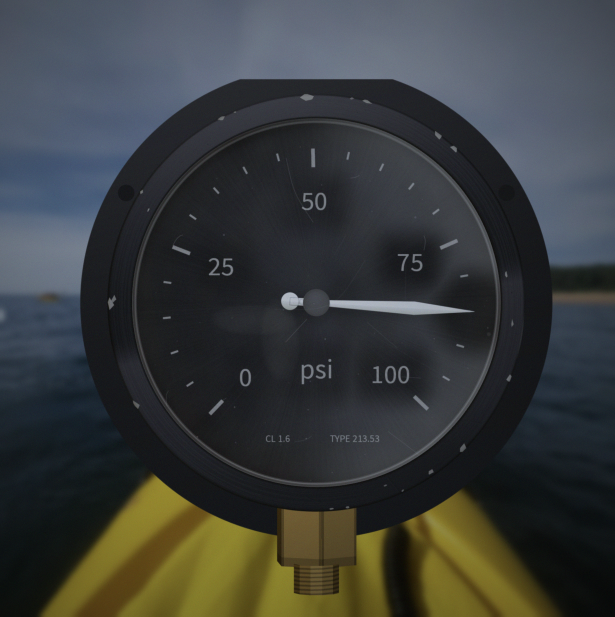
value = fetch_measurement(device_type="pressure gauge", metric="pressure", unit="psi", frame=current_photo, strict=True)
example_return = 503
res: 85
